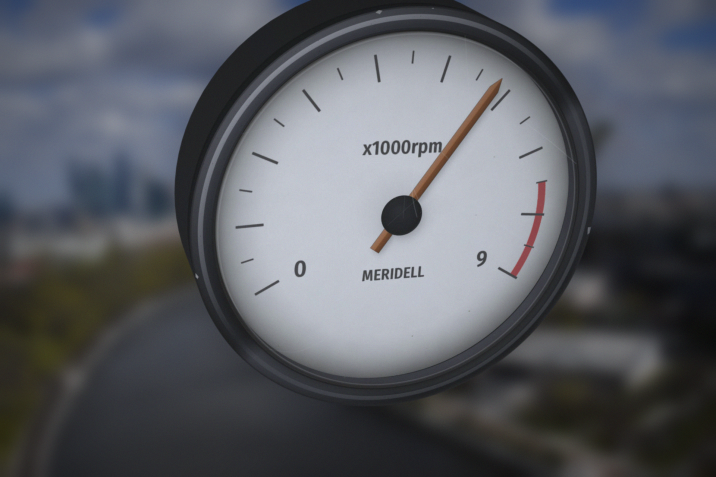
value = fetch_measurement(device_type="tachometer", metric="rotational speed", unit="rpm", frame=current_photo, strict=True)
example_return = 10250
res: 5750
